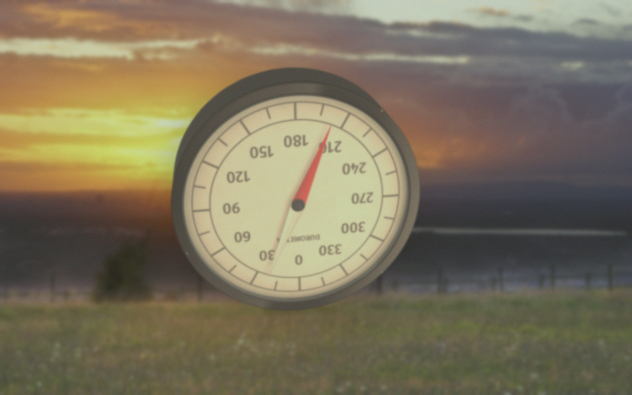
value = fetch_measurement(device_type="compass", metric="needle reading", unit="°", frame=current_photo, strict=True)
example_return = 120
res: 202.5
